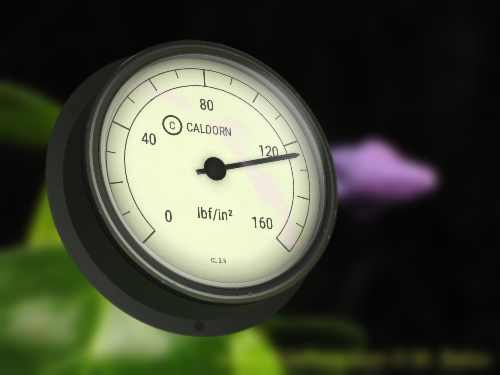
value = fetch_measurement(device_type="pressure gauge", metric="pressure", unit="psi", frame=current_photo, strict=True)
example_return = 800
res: 125
